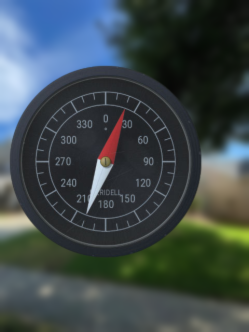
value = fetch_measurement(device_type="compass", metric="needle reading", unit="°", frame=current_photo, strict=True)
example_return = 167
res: 20
